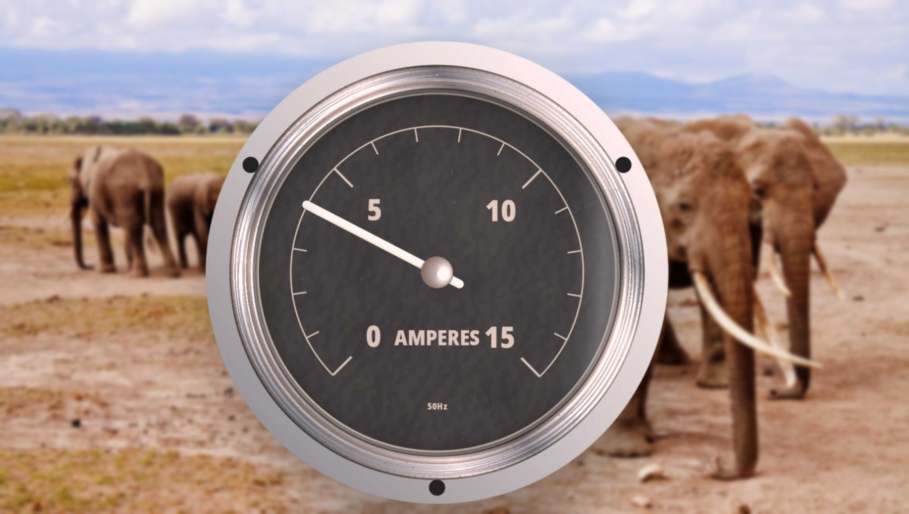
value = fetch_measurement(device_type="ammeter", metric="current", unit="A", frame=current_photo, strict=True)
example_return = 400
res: 4
